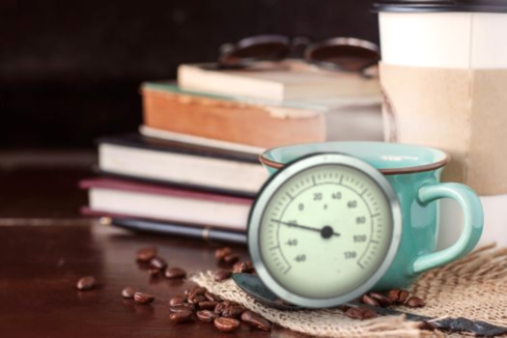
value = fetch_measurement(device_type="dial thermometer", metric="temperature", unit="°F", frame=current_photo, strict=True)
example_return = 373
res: -20
